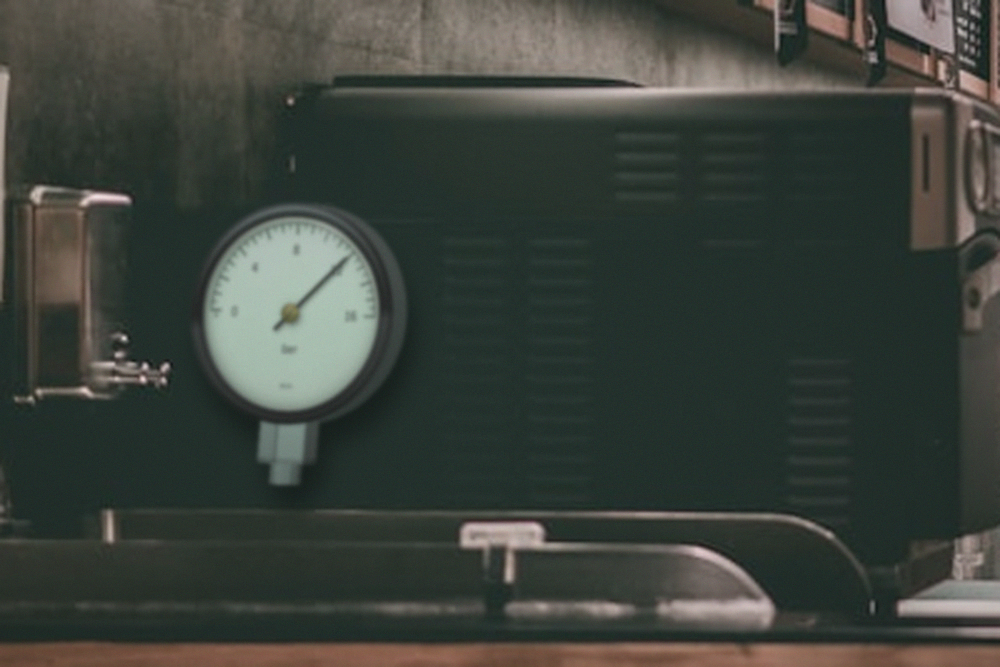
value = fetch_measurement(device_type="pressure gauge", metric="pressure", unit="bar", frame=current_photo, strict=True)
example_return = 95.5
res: 12
